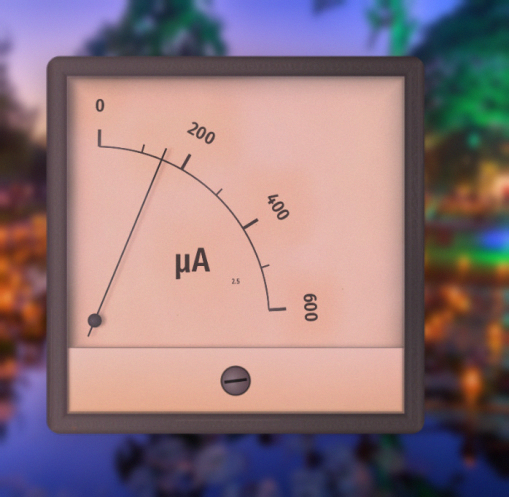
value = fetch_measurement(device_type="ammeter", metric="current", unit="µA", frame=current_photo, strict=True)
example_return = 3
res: 150
